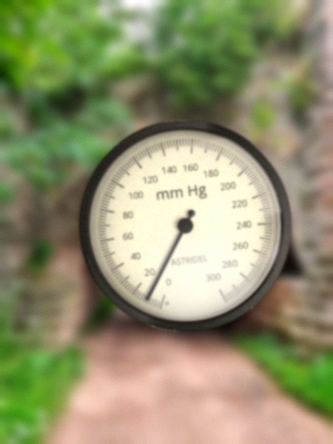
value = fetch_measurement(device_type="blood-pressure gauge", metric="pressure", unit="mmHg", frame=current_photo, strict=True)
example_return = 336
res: 10
